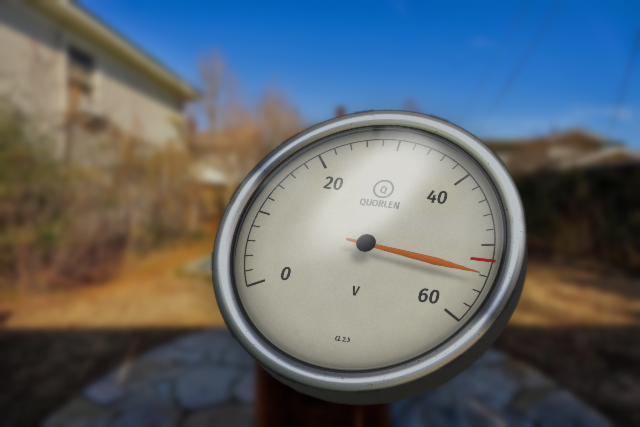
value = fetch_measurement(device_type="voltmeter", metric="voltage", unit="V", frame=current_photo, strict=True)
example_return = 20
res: 54
